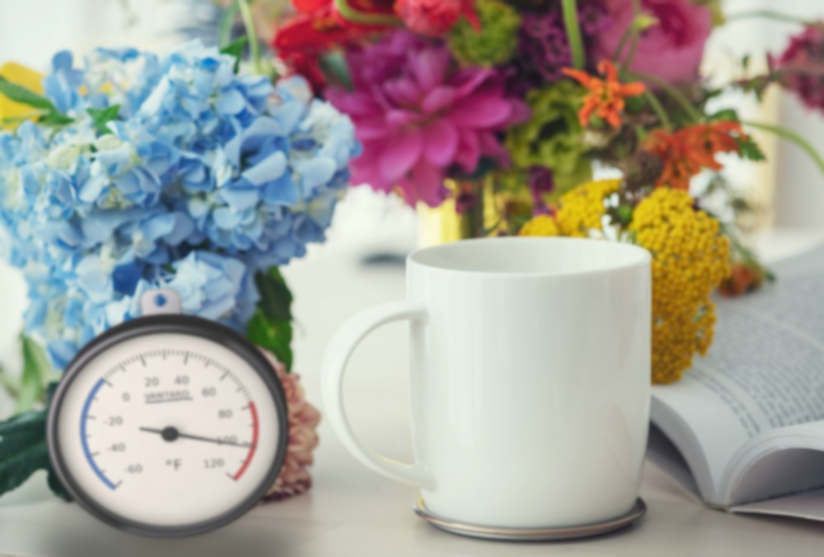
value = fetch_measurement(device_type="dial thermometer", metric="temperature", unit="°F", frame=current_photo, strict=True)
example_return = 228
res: 100
